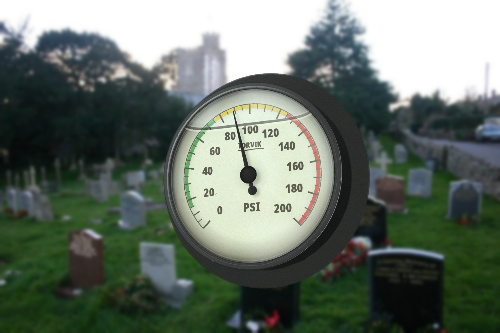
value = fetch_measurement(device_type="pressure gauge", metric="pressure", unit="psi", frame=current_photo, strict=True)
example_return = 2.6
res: 90
